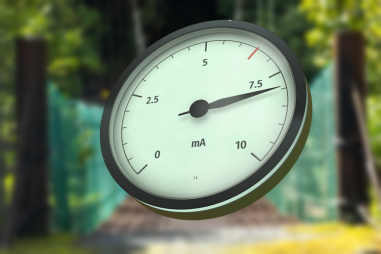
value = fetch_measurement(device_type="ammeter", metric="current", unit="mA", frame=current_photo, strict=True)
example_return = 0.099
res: 8
